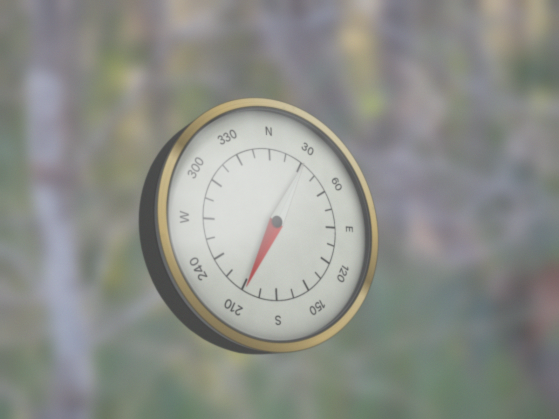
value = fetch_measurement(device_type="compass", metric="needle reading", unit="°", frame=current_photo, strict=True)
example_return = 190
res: 210
